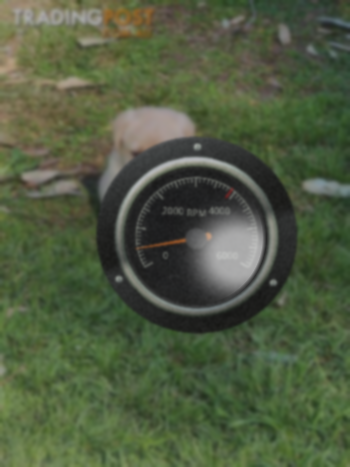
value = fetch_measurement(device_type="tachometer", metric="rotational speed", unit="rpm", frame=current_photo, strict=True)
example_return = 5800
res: 500
